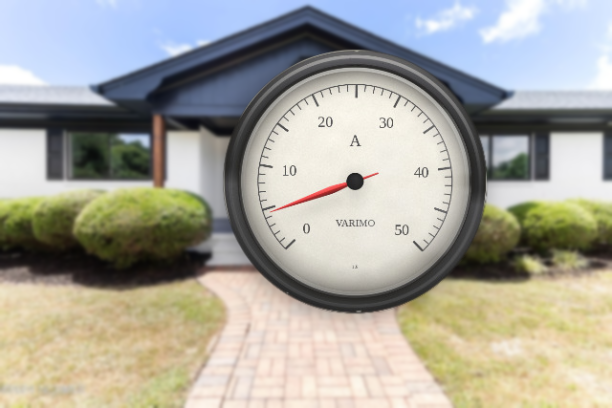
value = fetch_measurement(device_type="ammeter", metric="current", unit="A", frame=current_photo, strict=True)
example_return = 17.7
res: 4.5
